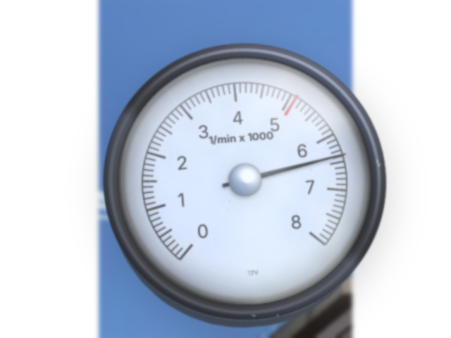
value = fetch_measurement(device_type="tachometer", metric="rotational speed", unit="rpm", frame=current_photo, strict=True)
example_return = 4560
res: 6400
